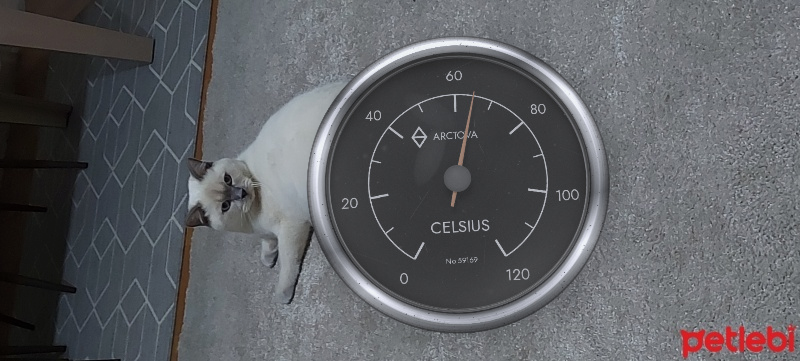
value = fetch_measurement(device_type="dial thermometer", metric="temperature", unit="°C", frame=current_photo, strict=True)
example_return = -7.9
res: 65
